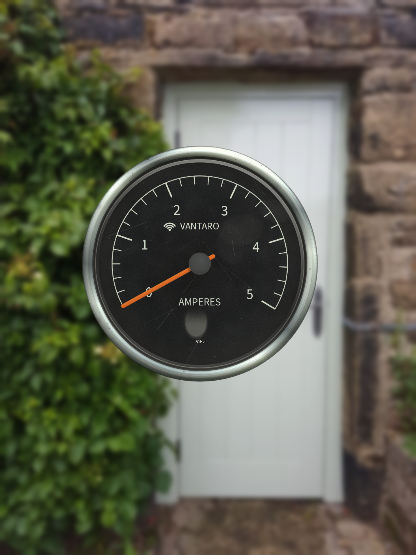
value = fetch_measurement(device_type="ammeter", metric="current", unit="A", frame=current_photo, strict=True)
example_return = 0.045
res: 0
